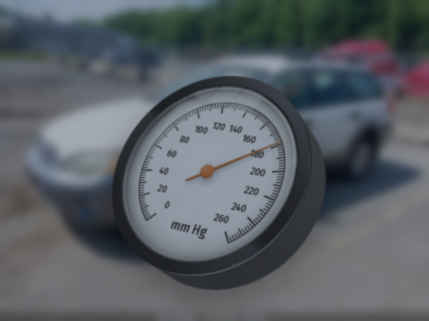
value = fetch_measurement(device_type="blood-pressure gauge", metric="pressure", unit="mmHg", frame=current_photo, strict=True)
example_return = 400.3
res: 180
